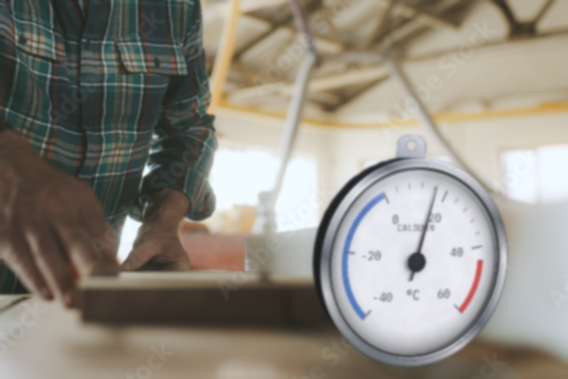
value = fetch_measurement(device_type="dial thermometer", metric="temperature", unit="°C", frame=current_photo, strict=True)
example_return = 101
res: 16
